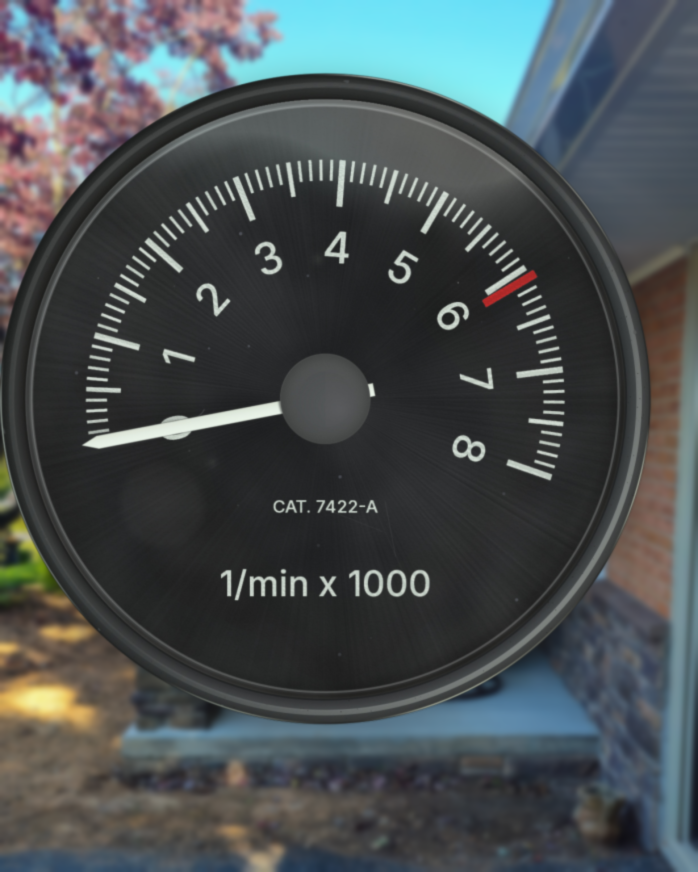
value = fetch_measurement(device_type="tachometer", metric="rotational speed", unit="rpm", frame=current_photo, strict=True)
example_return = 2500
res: 0
